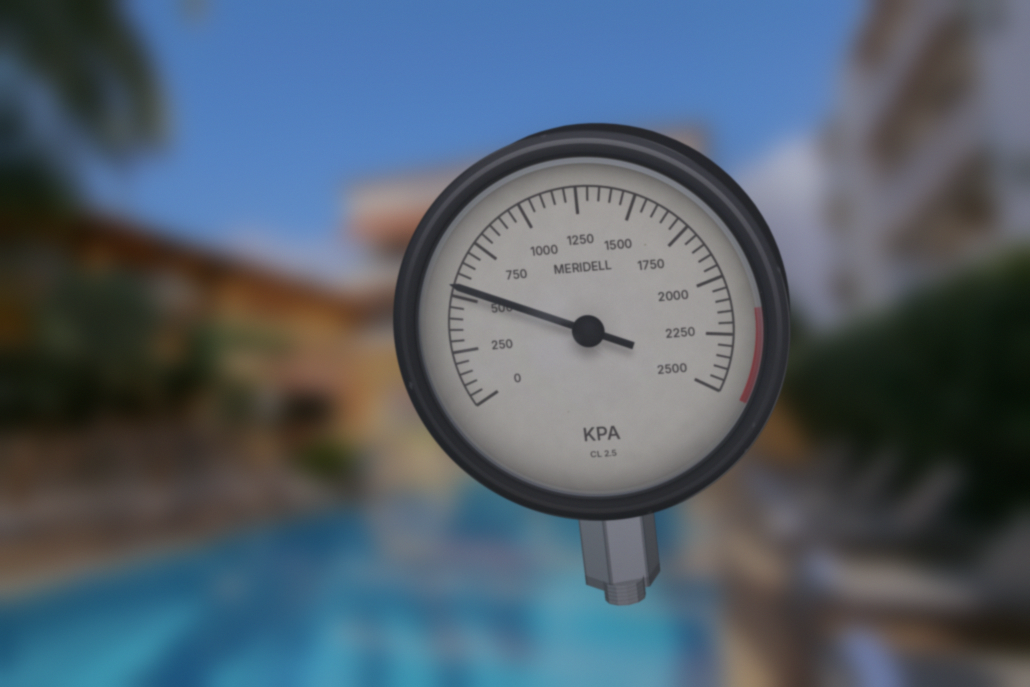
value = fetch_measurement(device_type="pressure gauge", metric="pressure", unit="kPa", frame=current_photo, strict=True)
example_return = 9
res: 550
